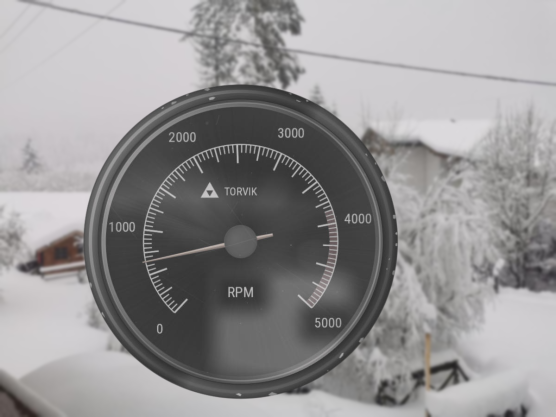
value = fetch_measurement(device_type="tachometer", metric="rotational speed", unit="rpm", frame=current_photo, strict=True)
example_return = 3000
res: 650
